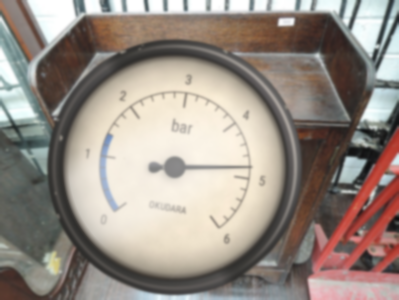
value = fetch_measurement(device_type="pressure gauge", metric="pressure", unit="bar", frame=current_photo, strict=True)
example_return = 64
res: 4.8
